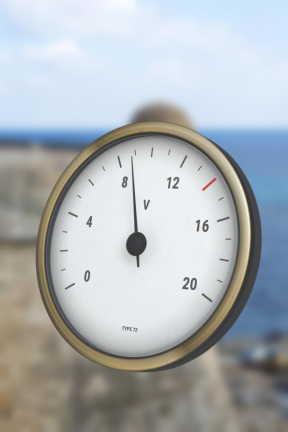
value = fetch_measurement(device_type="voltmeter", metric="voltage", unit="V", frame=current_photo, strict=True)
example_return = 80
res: 9
